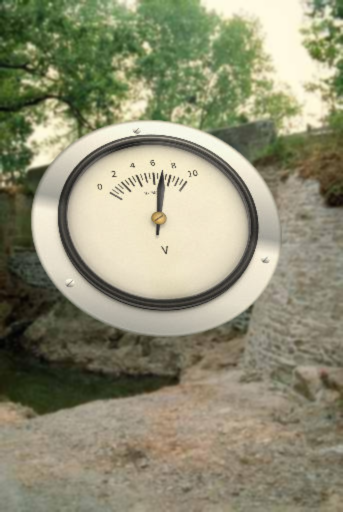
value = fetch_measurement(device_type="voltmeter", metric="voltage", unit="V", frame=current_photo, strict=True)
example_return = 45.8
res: 7
